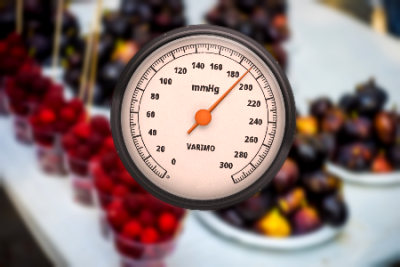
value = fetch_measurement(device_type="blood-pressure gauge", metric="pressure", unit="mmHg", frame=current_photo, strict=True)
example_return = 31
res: 190
